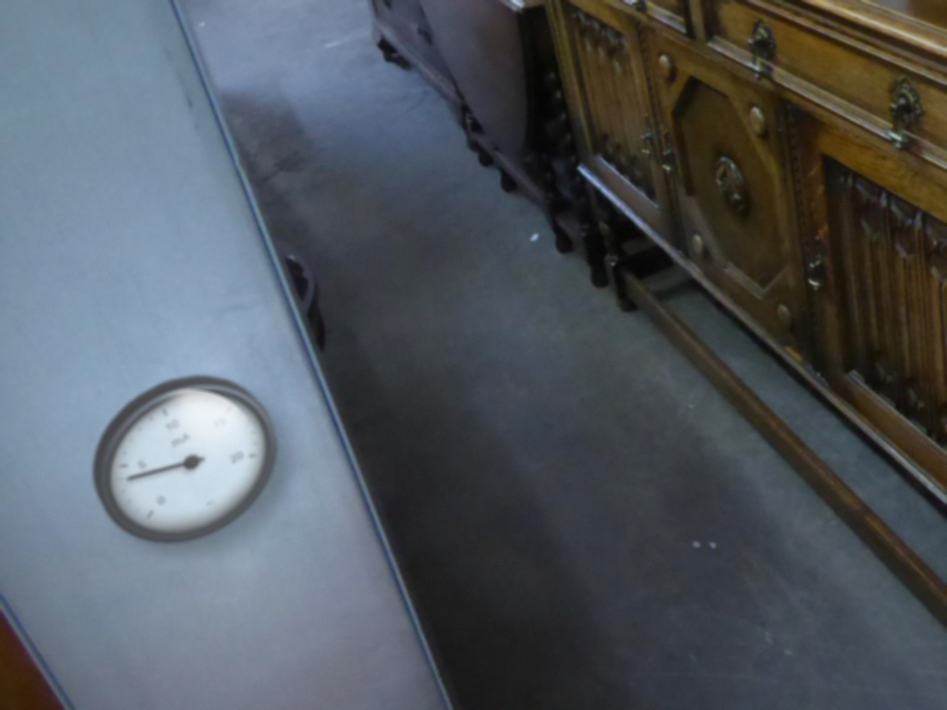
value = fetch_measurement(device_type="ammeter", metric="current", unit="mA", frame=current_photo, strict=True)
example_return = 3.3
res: 4
